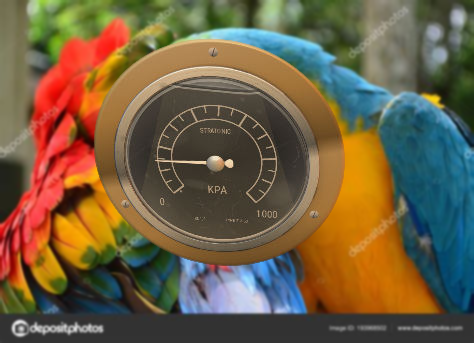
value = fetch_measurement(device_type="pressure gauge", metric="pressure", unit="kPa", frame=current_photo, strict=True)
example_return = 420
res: 150
